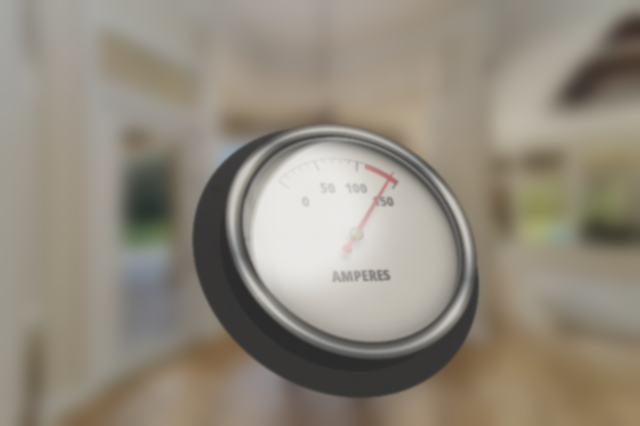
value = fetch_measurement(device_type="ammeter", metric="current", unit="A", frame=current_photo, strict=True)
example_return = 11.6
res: 140
